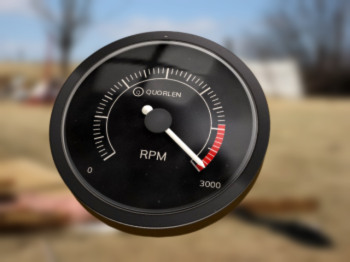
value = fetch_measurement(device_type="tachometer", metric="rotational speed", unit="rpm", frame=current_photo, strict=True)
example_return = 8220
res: 2950
